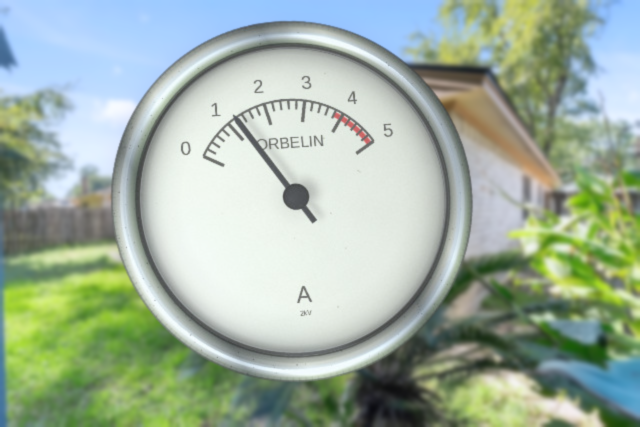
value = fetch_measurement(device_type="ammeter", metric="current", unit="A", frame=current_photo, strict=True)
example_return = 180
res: 1.2
